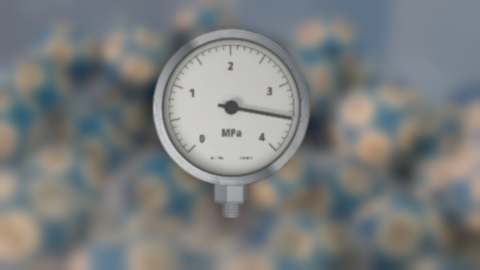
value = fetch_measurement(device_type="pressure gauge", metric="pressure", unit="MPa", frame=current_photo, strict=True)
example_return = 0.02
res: 3.5
